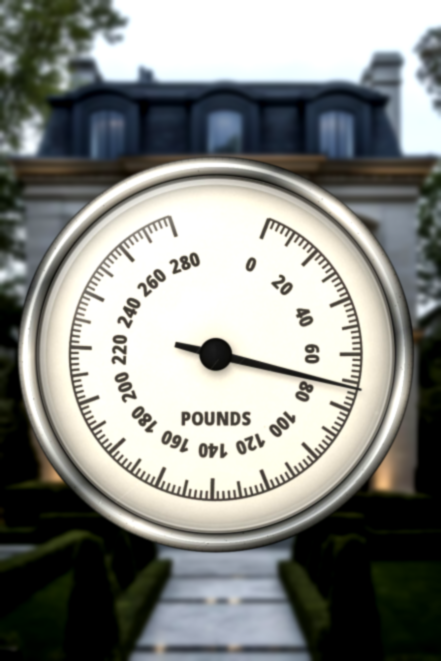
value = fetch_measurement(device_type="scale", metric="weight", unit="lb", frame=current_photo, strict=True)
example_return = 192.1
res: 72
